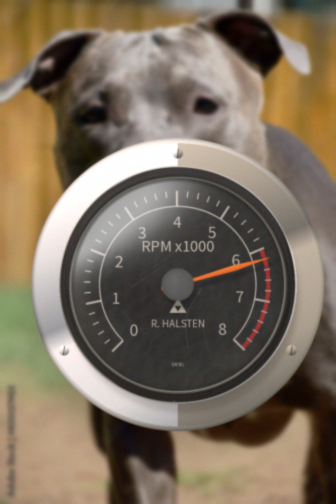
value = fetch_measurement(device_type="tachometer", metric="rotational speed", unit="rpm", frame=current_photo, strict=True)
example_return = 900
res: 6200
